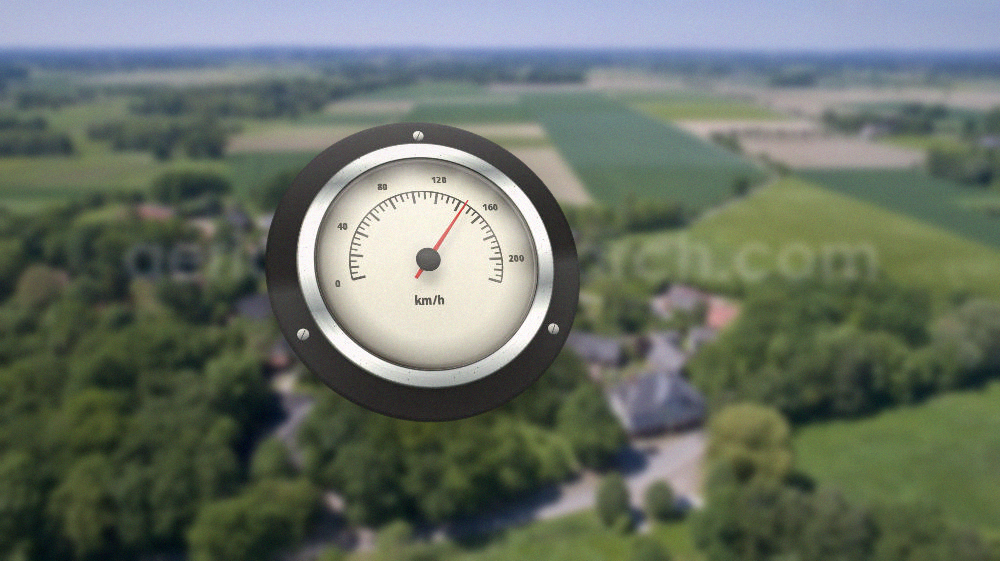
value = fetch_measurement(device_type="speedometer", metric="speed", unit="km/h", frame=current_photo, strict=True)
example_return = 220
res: 145
